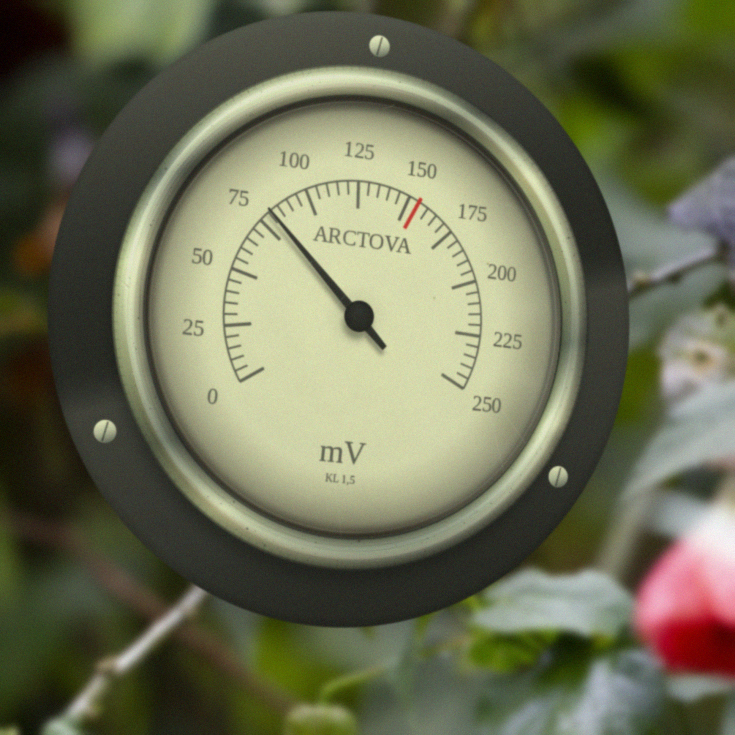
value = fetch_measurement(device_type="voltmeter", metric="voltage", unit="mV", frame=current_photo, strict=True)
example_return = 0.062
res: 80
